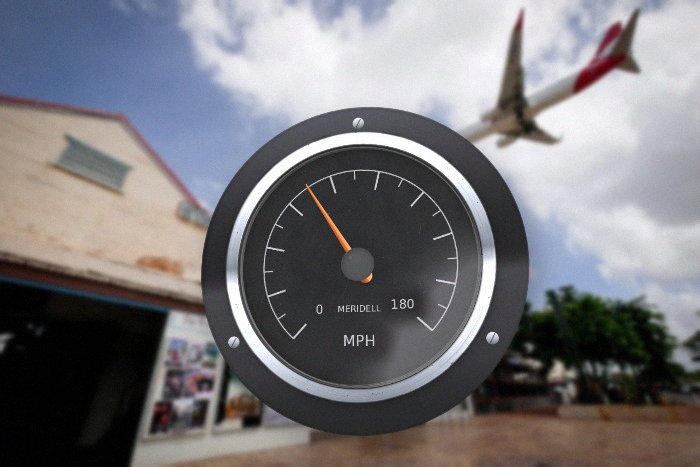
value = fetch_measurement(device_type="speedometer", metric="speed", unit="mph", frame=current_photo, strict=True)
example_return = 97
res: 70
